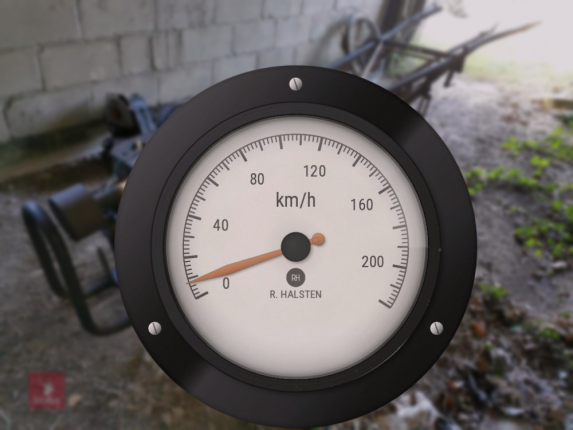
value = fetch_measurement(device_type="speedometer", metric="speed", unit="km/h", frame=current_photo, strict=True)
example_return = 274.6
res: 8
